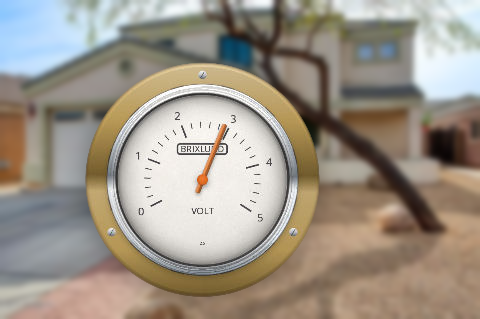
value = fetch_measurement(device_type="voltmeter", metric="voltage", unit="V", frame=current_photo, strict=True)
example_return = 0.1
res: 2.9
